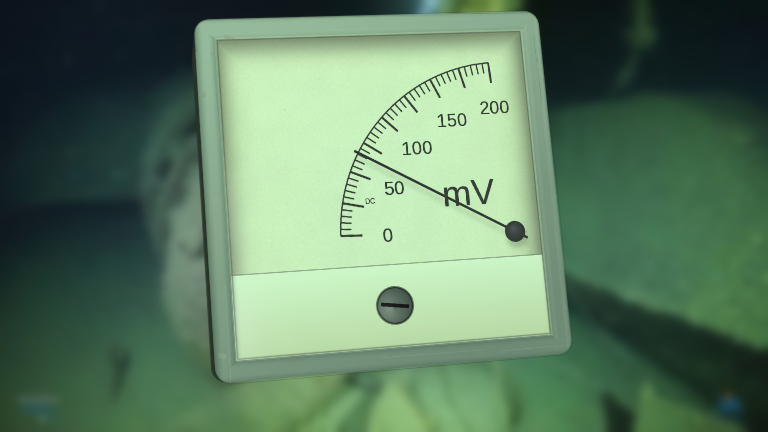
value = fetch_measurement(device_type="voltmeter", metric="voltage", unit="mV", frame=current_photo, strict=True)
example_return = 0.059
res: 65
